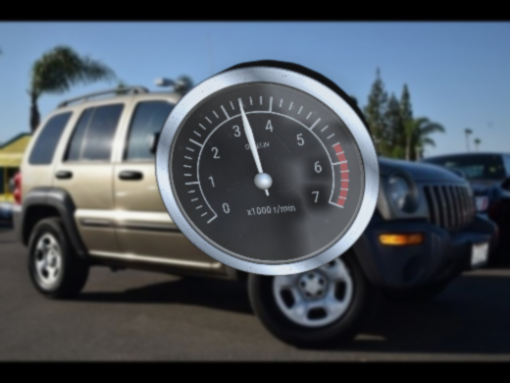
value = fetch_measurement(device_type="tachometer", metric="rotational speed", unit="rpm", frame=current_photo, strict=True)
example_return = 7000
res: 3400
